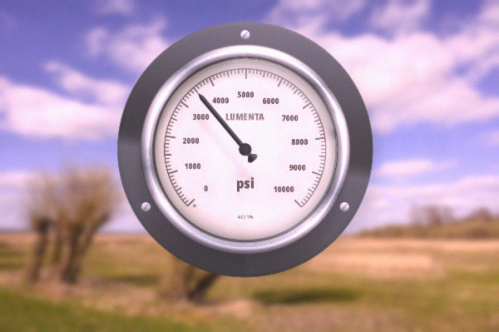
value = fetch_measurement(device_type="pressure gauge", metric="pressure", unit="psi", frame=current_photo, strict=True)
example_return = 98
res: 3500
